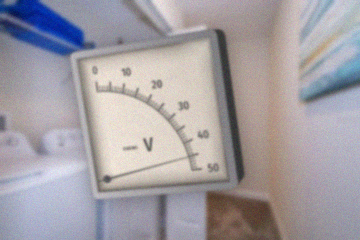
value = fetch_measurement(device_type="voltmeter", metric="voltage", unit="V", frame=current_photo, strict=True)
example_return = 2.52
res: 45
